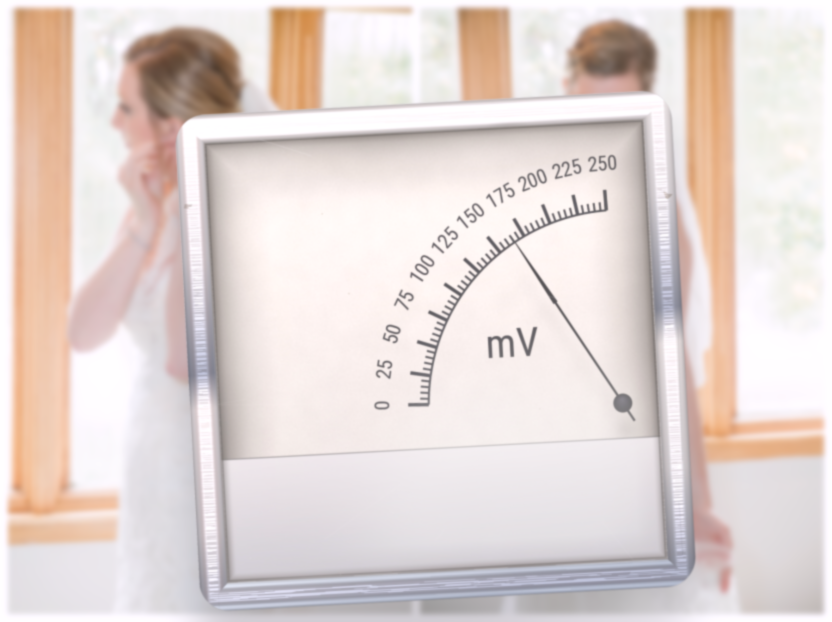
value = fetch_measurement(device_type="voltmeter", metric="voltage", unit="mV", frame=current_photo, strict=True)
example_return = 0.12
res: 165
